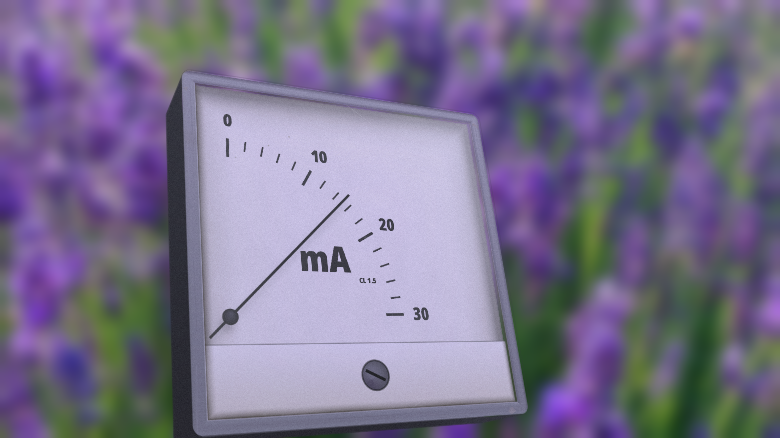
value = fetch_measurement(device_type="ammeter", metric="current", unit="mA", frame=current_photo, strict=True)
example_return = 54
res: 15
